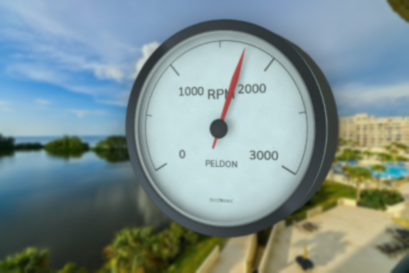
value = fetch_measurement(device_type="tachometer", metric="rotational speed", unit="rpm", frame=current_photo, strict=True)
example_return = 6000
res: 1750
